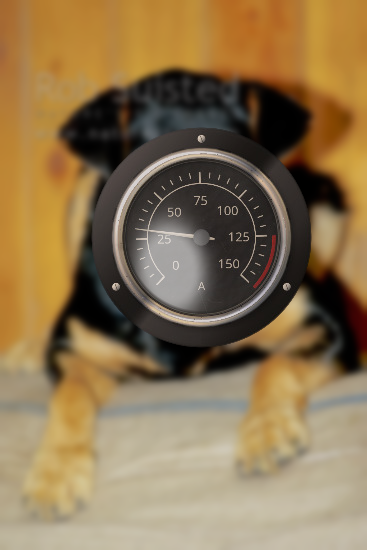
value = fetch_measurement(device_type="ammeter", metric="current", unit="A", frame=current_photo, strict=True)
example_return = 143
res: 30
